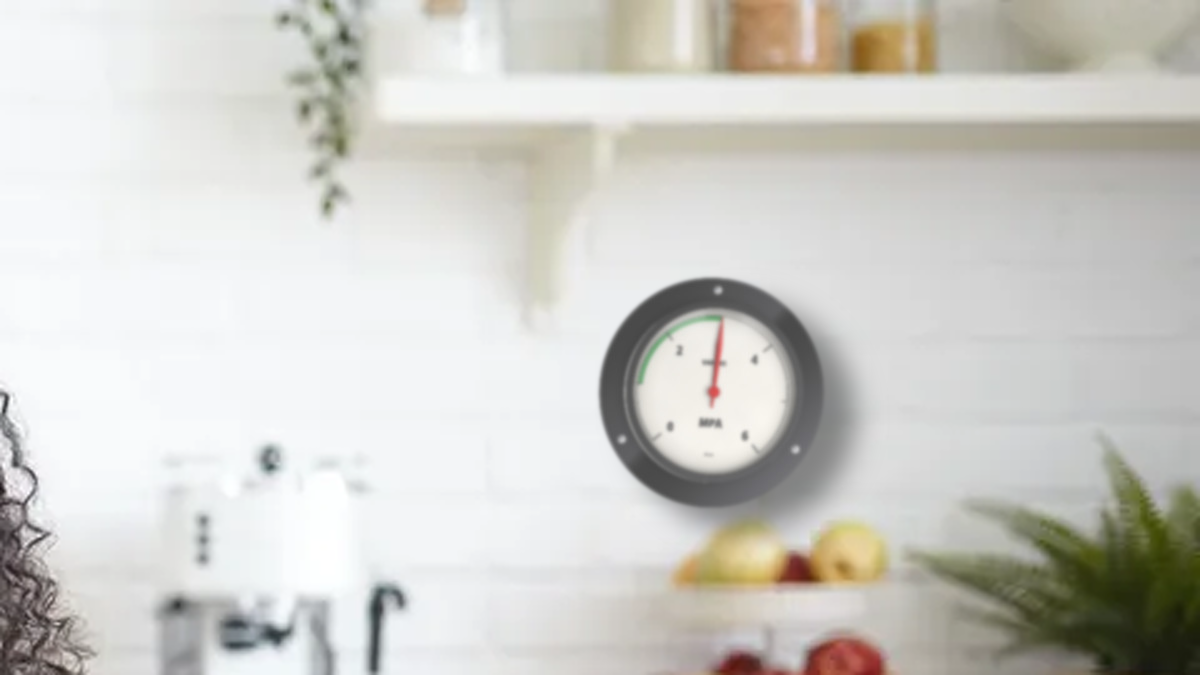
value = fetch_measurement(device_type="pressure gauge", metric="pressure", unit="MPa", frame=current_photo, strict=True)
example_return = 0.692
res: 3
